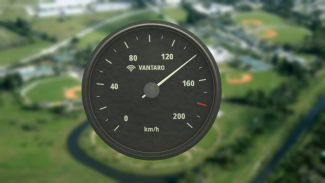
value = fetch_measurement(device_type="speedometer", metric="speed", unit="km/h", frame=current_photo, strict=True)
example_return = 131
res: 140
